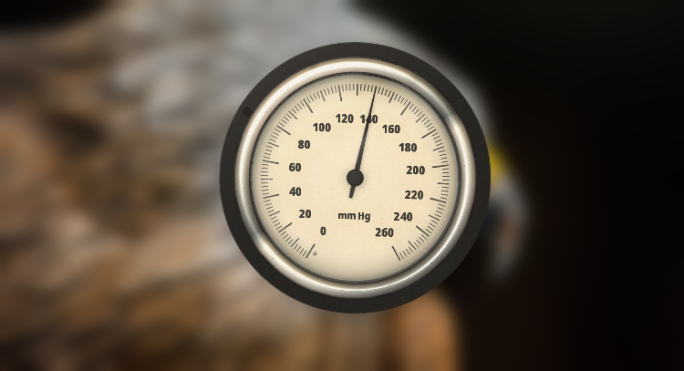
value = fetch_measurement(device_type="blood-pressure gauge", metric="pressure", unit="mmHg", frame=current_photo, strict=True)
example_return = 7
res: 140
